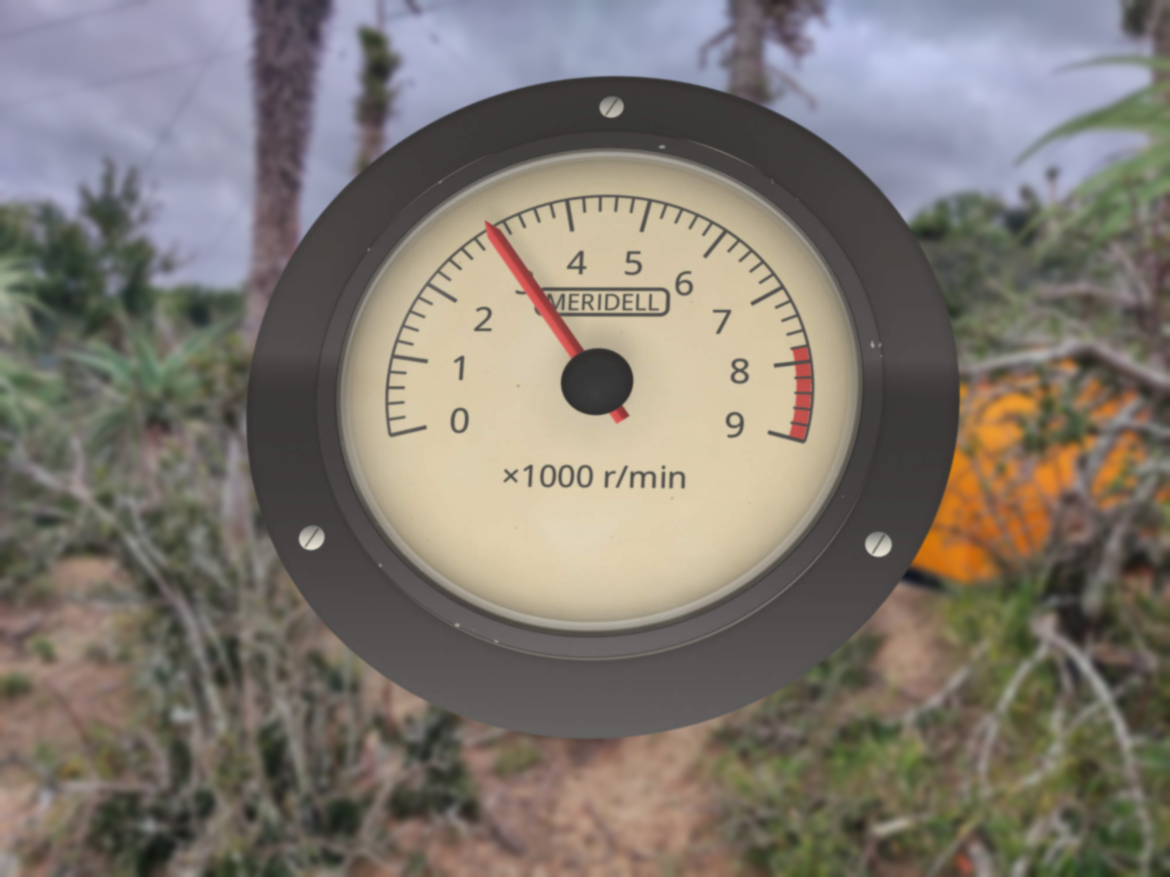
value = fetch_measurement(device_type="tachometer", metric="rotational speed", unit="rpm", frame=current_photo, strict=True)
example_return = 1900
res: 3000
